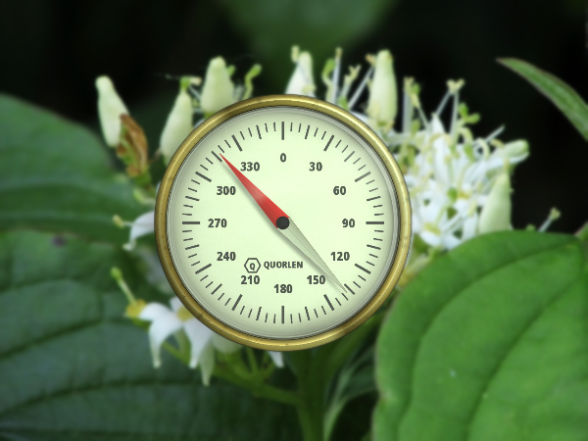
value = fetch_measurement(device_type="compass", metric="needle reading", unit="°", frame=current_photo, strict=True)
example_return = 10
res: 317.5
